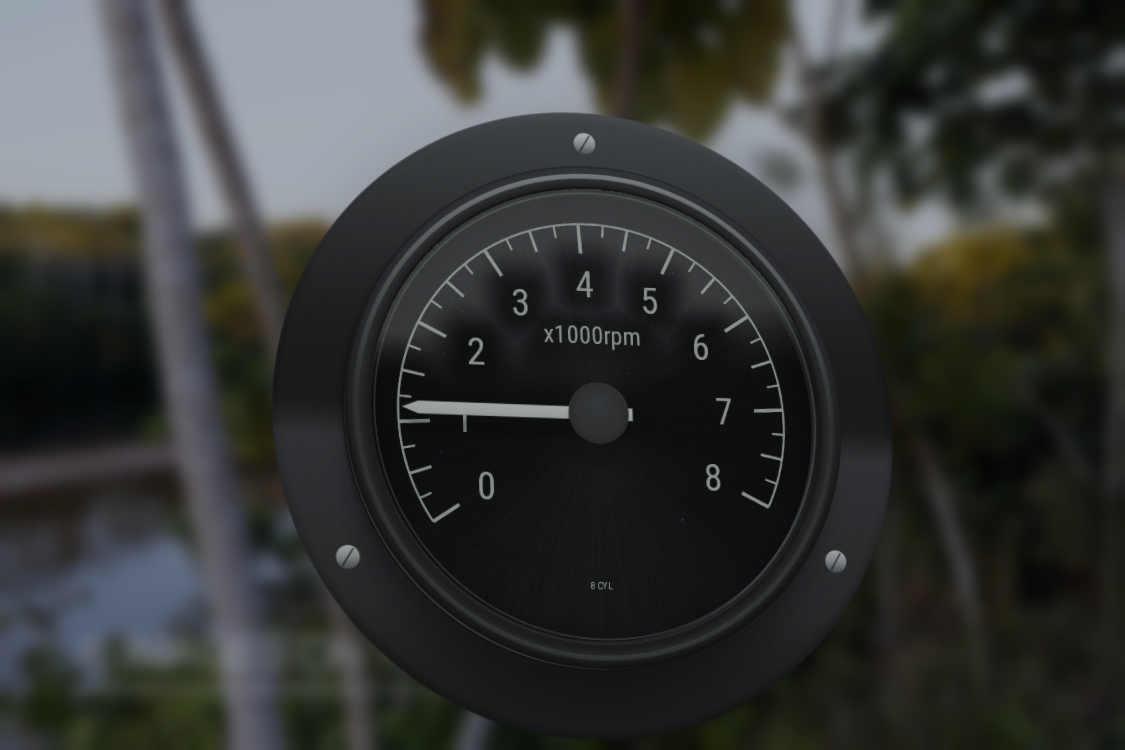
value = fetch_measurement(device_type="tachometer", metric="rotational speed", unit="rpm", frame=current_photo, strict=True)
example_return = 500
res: 1125
